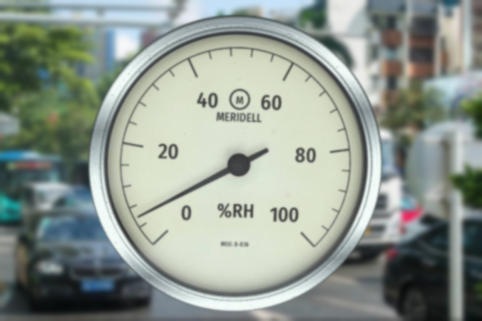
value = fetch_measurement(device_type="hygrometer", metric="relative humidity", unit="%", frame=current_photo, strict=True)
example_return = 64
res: 6
